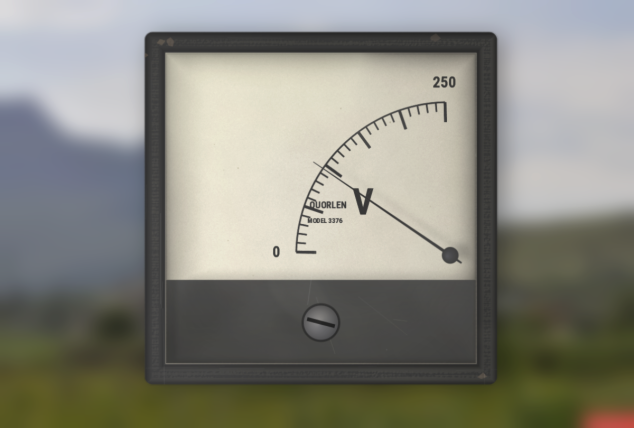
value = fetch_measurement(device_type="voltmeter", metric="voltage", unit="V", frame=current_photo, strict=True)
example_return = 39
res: 95
